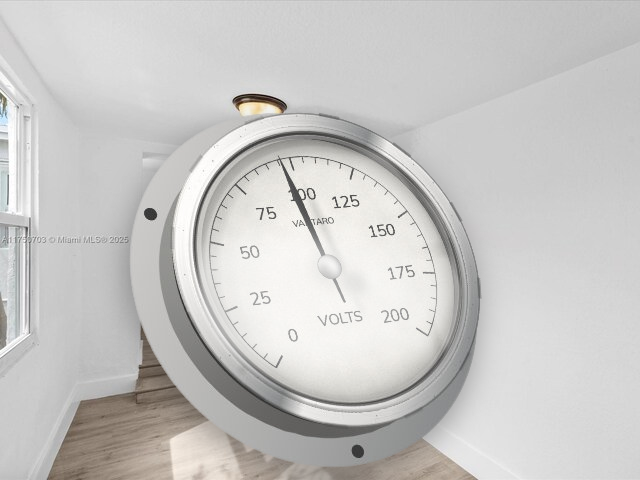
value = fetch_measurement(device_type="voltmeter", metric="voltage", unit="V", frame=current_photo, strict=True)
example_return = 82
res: 95
